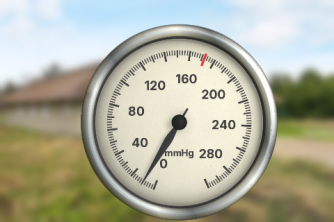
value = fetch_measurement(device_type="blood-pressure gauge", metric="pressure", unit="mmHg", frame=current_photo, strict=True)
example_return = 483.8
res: 10
